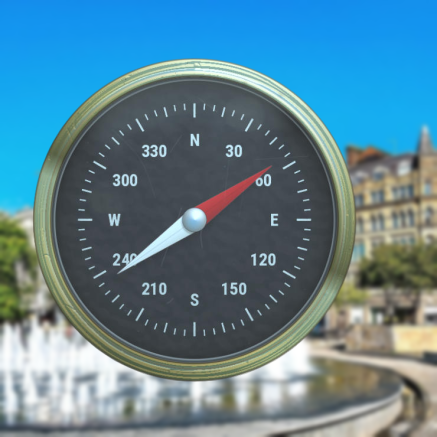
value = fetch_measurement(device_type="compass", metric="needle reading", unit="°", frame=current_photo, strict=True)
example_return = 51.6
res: 55
